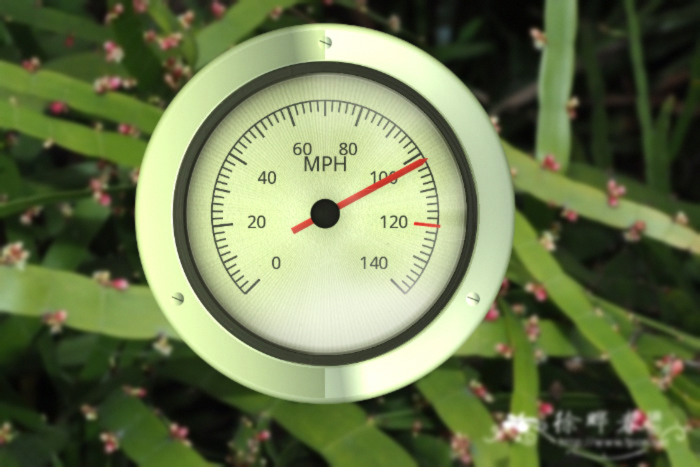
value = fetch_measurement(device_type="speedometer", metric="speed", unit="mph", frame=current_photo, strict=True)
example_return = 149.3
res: 102
